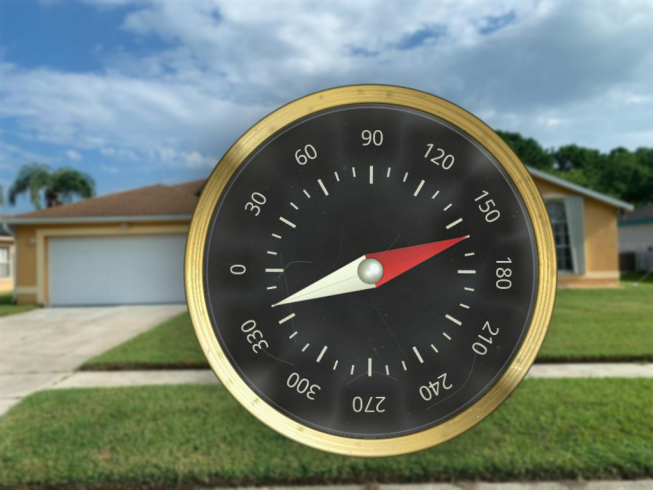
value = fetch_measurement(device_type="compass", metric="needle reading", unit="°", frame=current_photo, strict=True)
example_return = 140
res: 160
